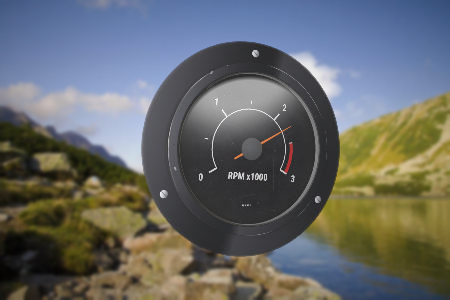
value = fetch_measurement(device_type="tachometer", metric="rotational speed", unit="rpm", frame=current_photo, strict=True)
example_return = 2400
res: 2250
